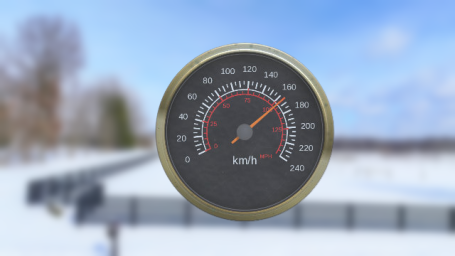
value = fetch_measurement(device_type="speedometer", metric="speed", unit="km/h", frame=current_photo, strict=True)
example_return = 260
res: 165
